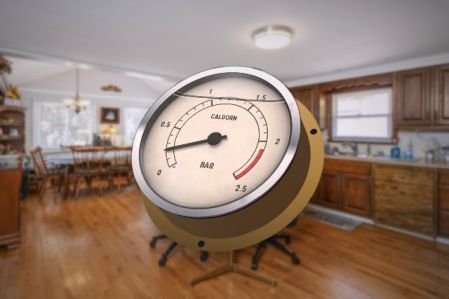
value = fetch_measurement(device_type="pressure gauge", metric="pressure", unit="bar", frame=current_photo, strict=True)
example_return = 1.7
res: 0.2
